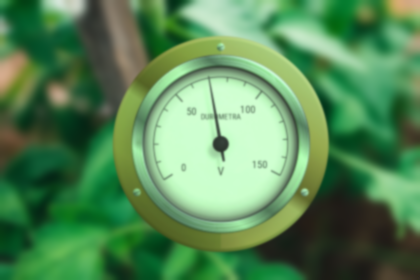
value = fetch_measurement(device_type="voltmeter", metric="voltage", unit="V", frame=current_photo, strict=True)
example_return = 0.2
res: 70
